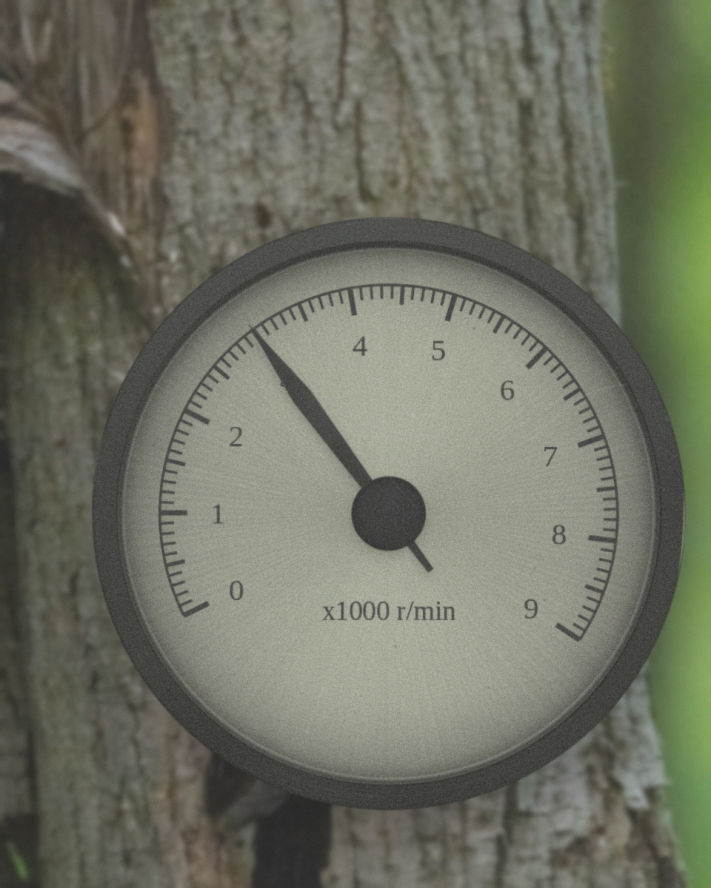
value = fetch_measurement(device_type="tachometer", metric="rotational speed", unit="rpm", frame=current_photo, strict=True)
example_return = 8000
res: 3000
